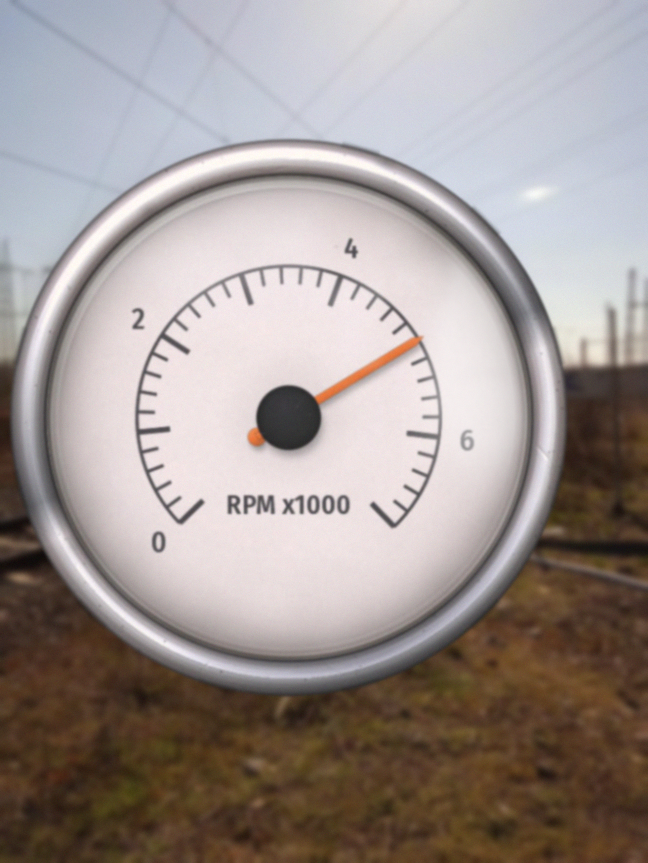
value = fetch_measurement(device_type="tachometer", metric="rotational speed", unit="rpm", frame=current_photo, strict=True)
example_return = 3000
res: 5000
